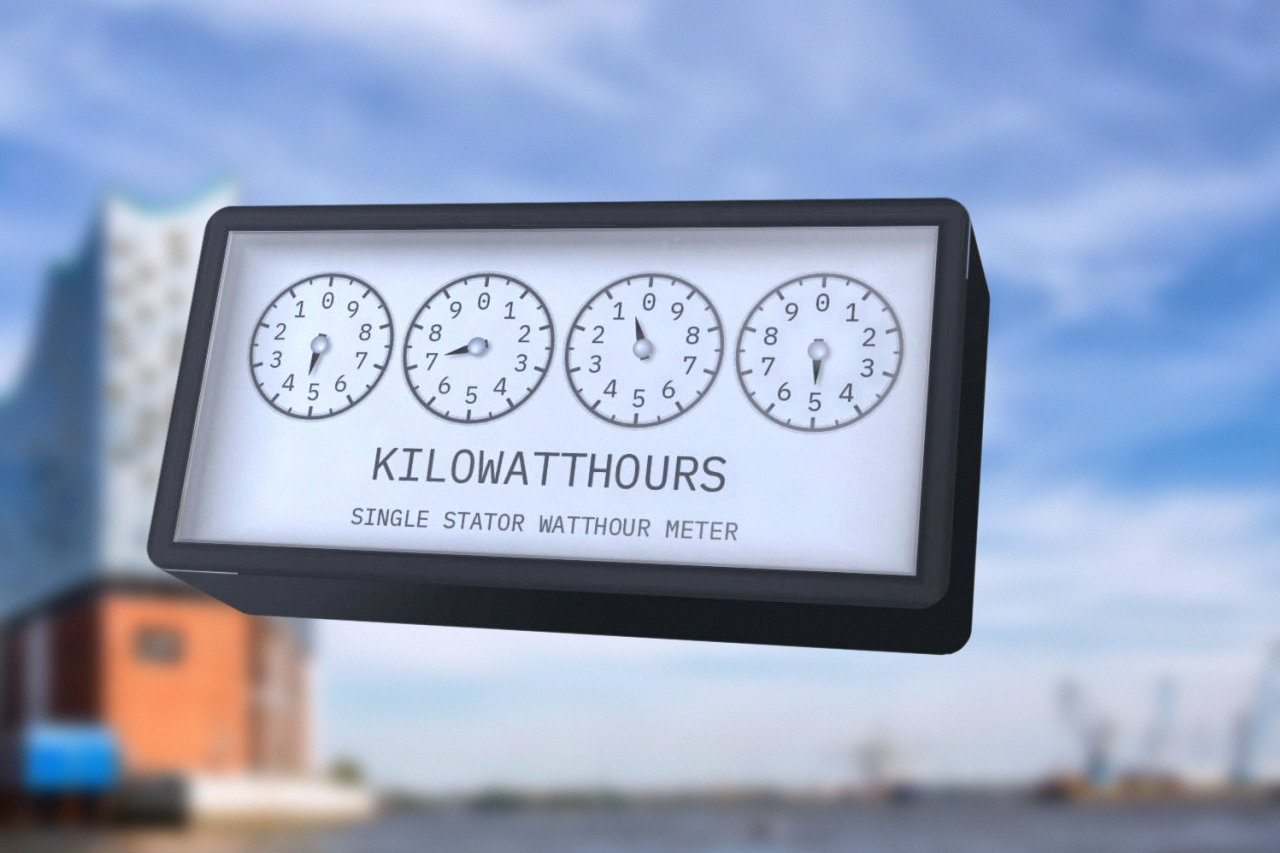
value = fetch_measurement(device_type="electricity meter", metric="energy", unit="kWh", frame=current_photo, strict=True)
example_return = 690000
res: 4705
